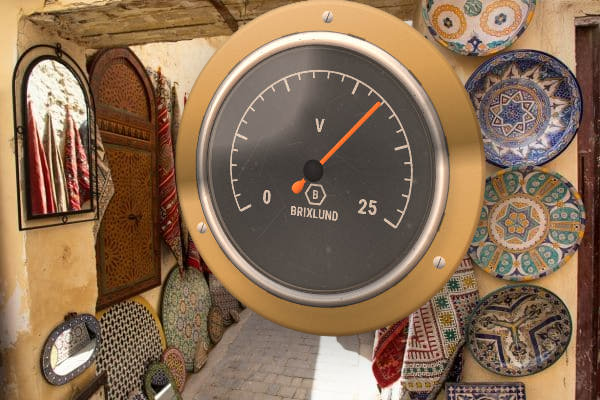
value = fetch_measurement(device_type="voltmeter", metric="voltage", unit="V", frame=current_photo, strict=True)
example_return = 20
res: 17
